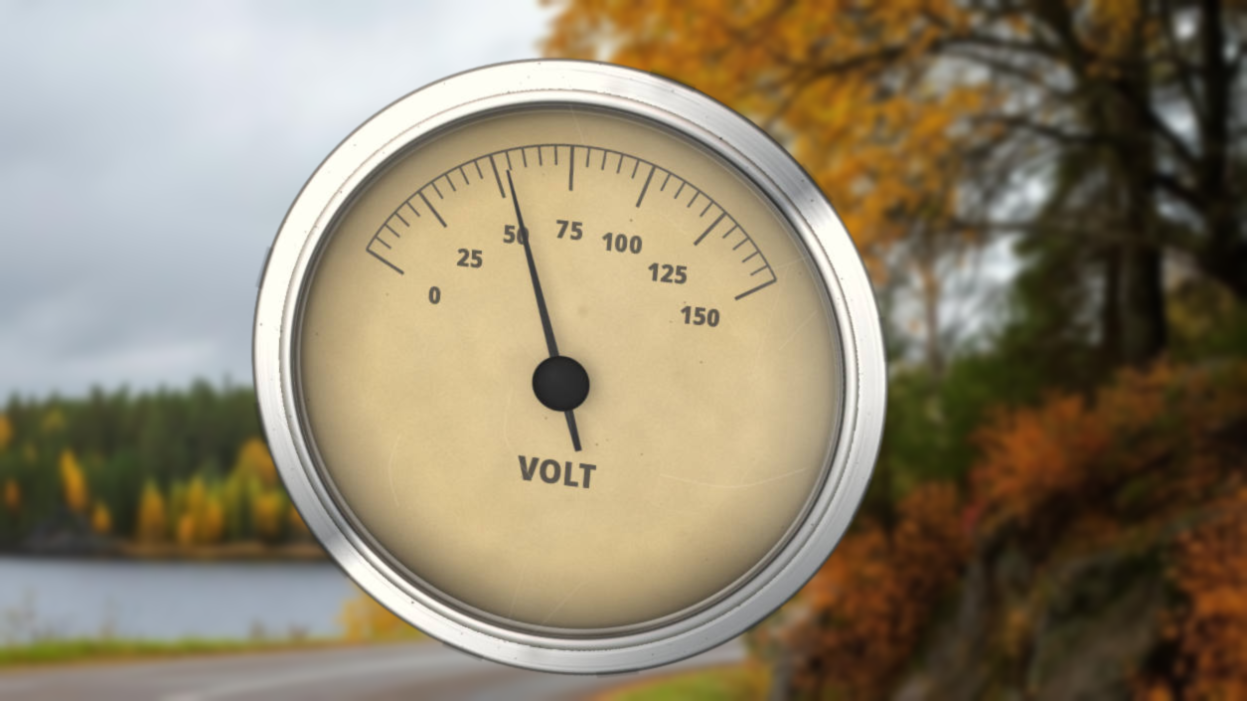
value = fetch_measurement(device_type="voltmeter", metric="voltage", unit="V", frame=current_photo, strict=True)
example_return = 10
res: 55
